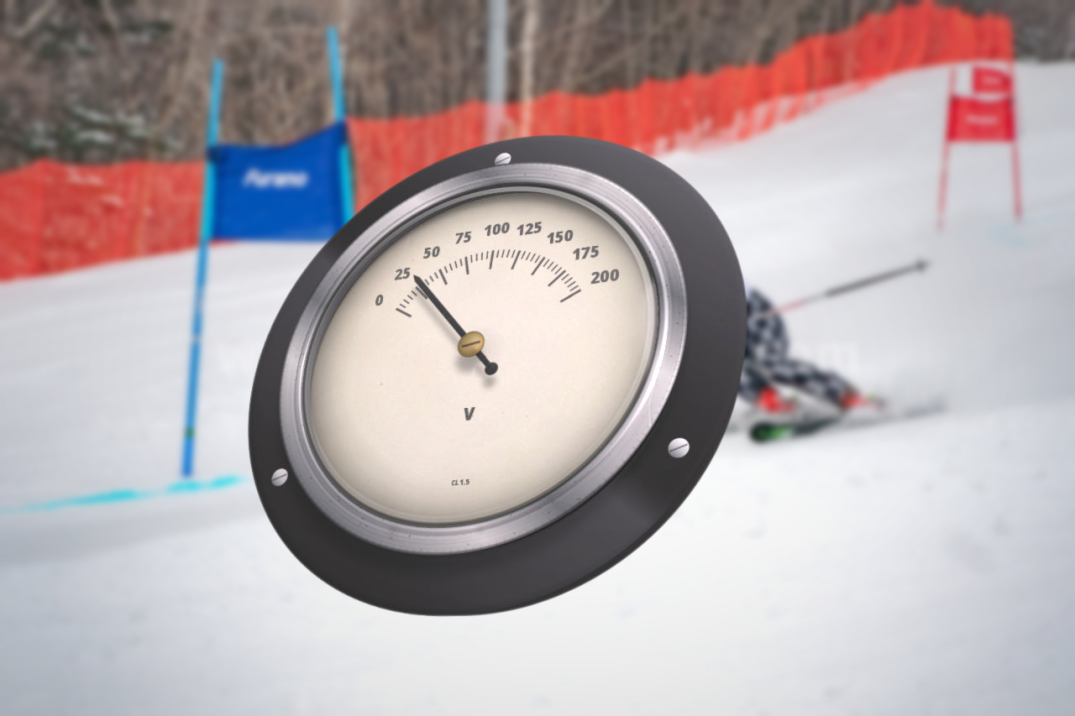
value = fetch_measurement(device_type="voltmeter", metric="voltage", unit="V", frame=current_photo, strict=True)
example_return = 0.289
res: 30
